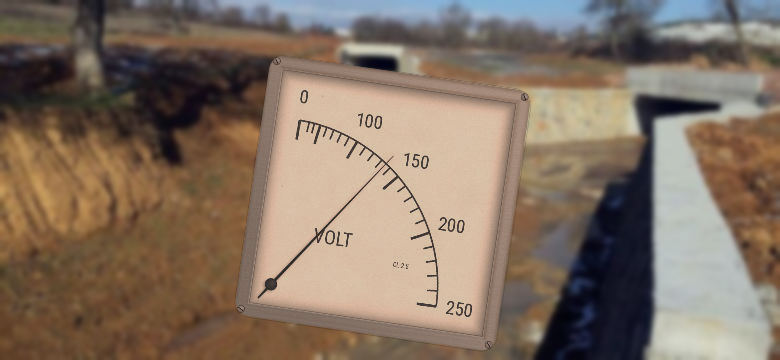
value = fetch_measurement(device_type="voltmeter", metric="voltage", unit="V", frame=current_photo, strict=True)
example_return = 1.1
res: 135
